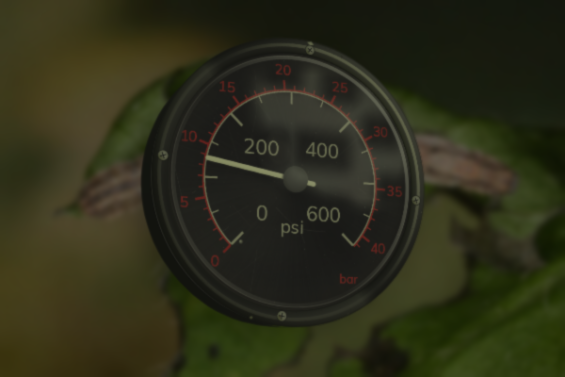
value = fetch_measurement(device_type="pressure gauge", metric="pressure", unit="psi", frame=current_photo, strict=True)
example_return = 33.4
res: 125
